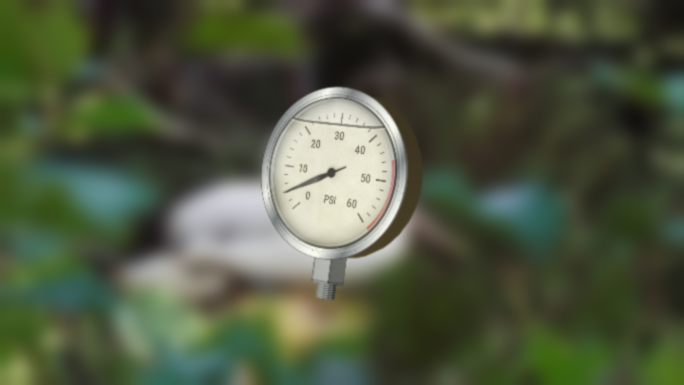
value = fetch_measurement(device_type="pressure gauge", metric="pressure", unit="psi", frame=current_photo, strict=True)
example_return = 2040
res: 4
